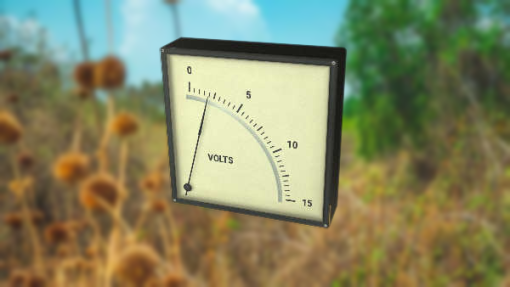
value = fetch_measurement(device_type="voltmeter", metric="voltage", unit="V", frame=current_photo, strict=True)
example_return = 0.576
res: 2
